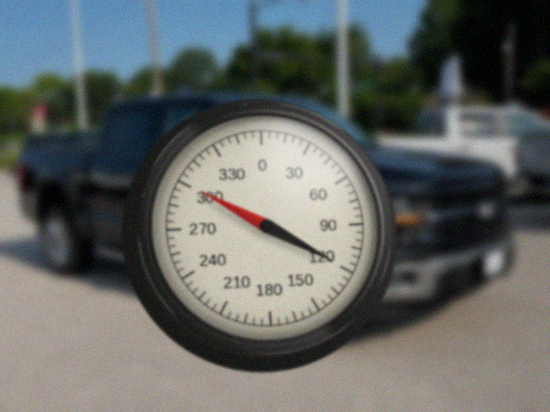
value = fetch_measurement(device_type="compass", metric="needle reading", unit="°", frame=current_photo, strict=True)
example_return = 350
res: 300
